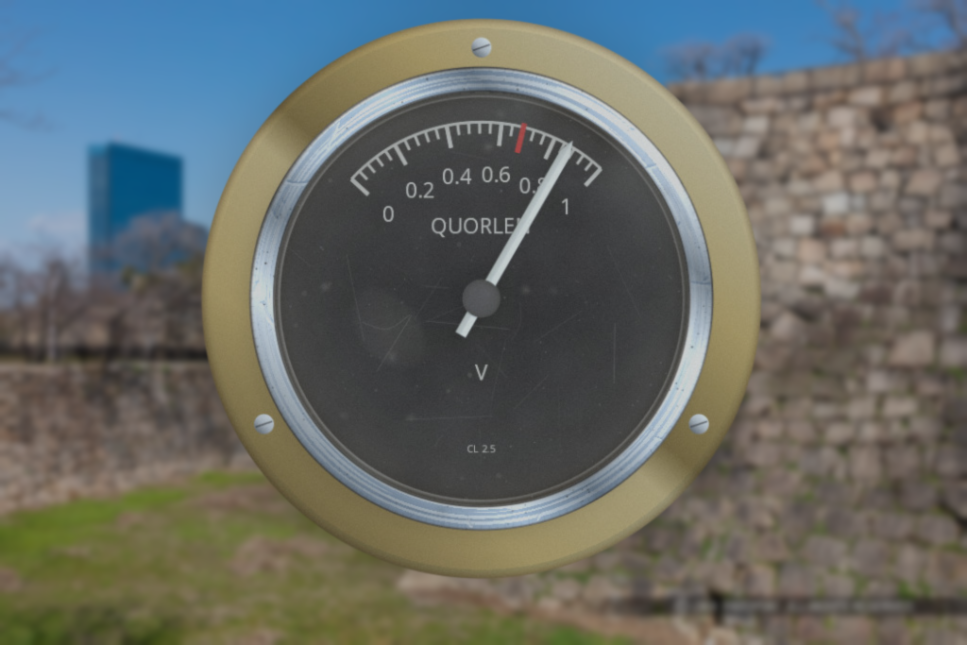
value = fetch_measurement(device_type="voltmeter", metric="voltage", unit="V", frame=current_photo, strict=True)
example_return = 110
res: 0.86
